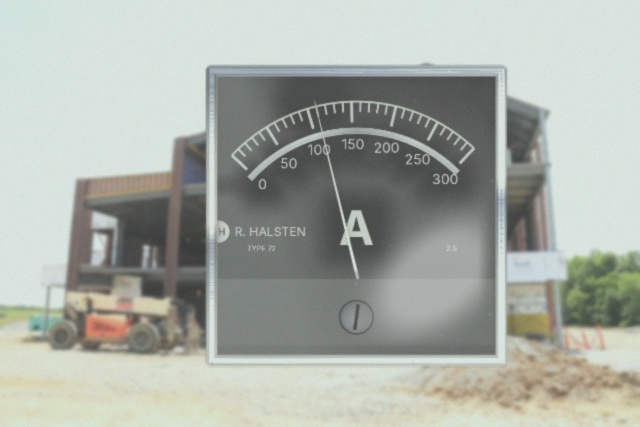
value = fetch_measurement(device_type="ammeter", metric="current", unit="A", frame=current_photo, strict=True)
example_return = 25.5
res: 110
